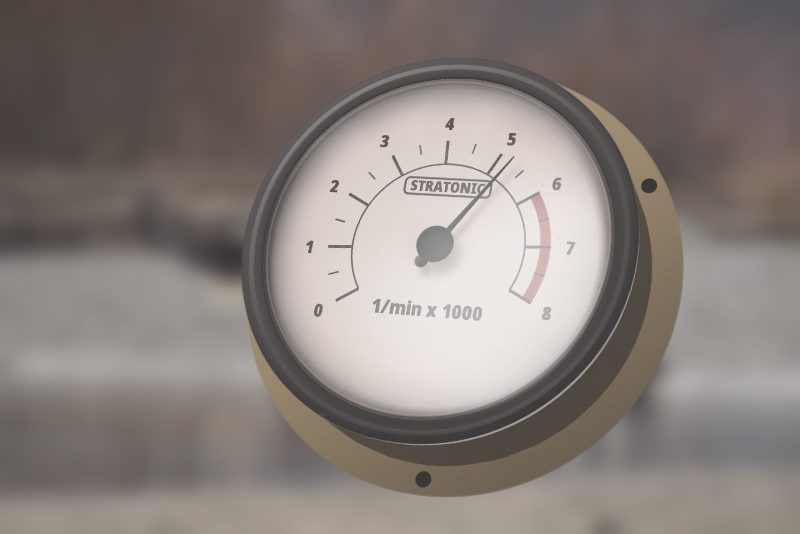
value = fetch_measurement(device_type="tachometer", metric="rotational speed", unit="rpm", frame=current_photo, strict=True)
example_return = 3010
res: 5250
